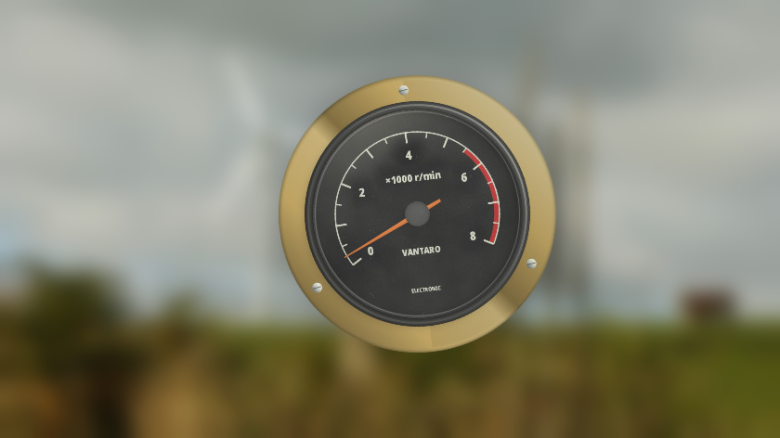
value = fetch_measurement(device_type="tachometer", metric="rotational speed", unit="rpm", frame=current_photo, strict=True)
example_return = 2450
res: 250
